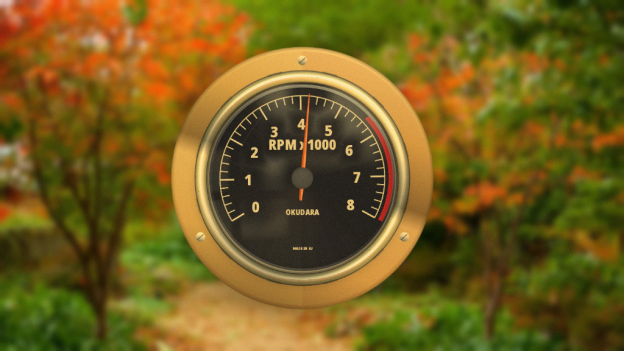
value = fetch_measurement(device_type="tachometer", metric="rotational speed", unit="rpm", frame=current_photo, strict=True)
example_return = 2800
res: 4200
